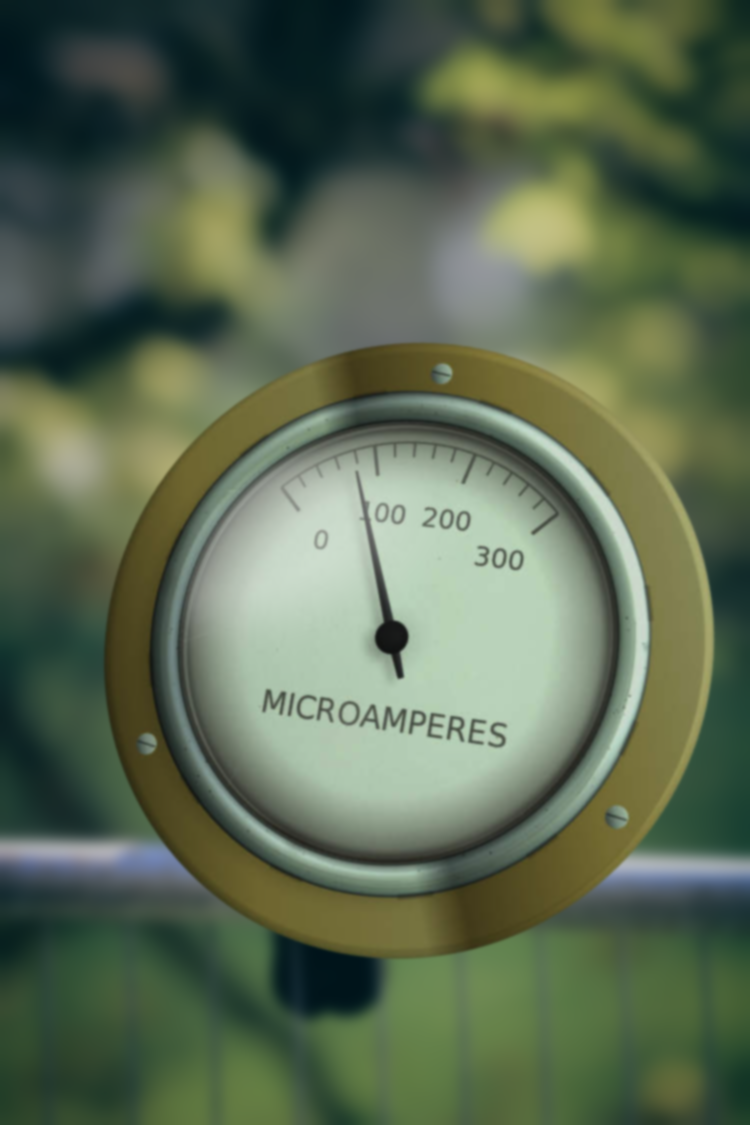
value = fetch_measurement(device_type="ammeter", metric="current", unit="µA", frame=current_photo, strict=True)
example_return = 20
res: 80
